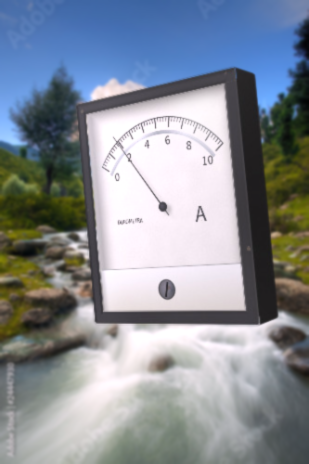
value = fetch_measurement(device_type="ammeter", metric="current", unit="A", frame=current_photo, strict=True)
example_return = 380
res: 2
